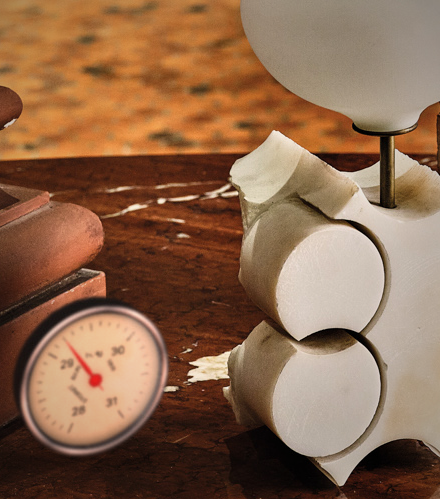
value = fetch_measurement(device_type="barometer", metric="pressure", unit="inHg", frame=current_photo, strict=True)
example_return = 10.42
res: 29.2
